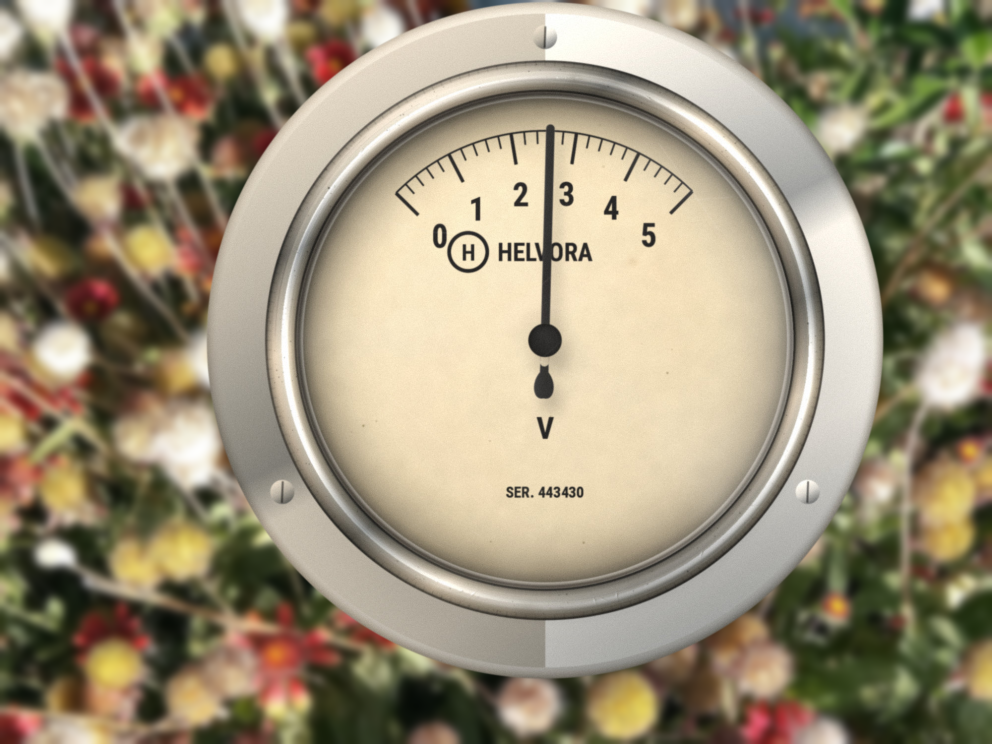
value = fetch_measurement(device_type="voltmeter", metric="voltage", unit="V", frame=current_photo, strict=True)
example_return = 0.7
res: 2.6
